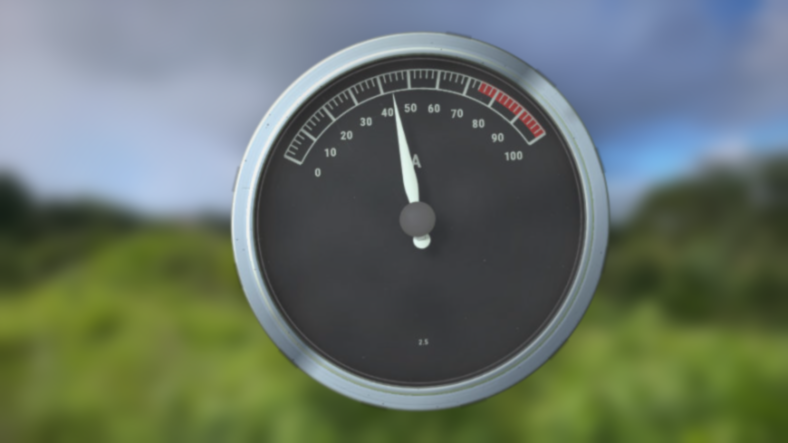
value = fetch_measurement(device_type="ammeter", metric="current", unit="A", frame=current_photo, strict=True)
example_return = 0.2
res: 44
